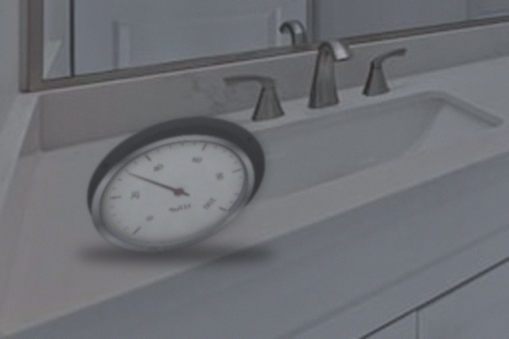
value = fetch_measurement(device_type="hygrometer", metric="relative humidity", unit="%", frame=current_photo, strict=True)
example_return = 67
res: 32
